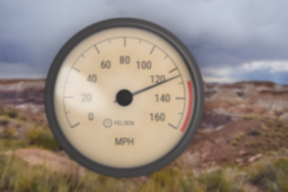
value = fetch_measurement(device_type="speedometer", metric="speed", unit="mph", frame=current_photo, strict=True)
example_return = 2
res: 125
